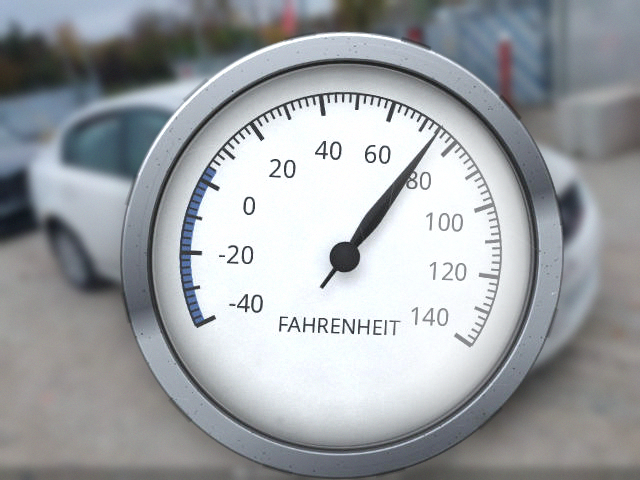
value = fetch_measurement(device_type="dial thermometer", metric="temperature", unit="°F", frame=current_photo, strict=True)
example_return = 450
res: 74
